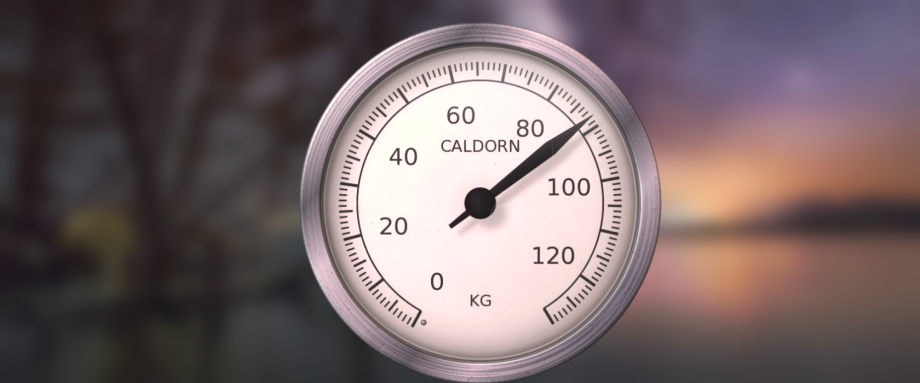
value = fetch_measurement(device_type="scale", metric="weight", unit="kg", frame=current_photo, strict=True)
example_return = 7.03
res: 88
